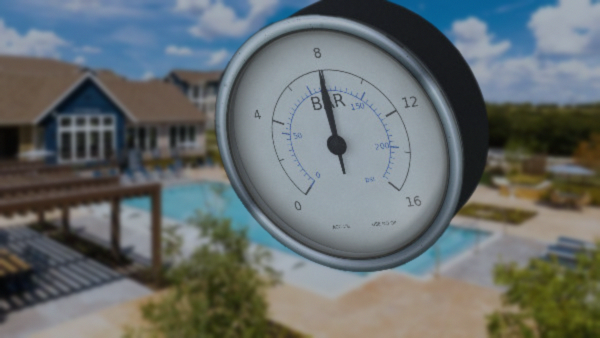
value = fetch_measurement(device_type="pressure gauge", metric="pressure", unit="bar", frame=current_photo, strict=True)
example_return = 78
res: 8
